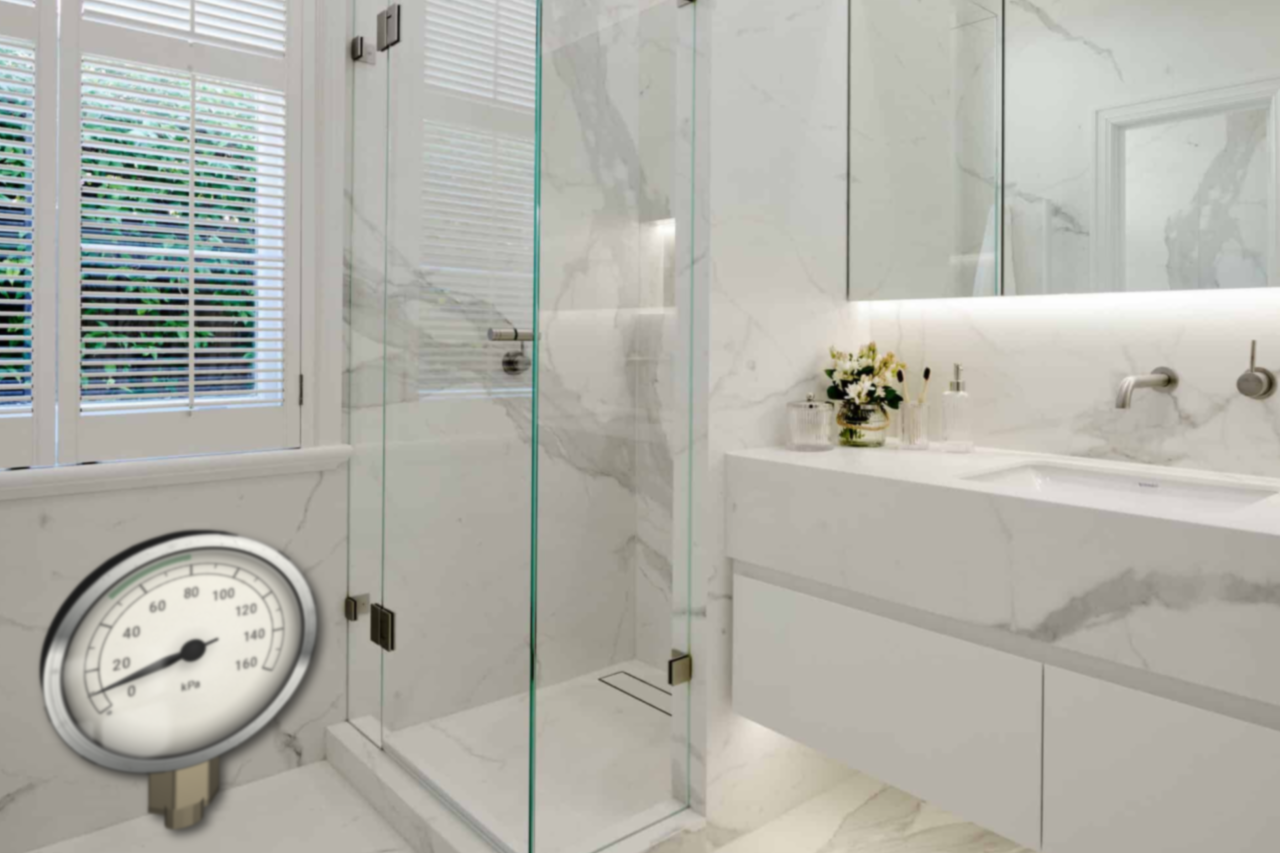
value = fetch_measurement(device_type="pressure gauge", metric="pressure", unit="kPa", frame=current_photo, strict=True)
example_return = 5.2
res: 10
